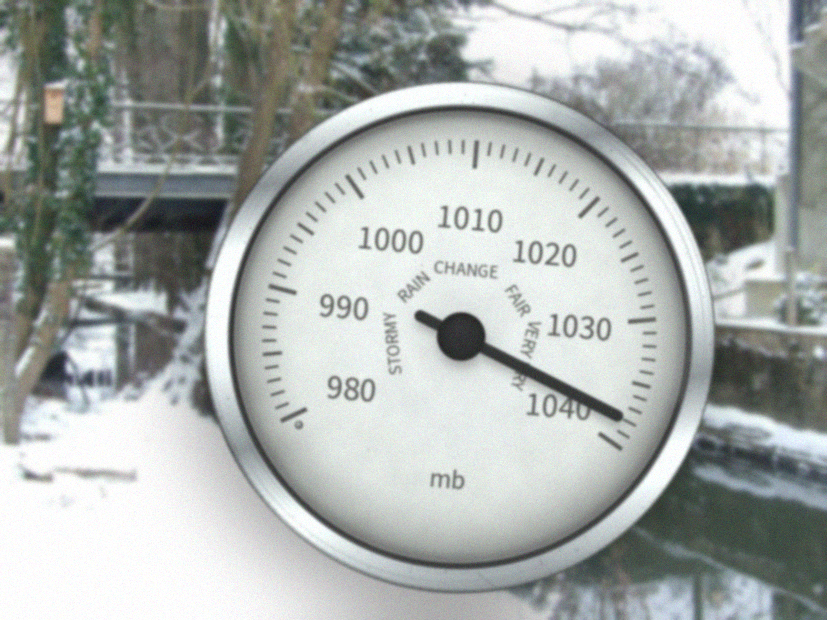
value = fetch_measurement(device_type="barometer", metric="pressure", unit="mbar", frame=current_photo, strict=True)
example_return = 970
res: 1038
